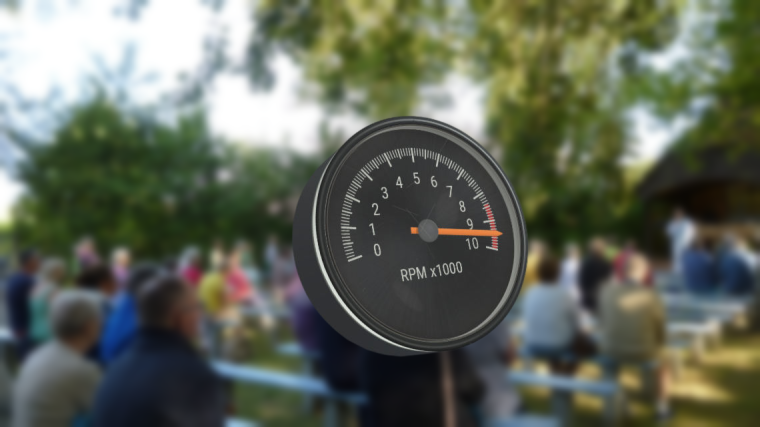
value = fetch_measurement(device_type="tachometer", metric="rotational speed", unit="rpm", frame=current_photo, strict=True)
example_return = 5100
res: 9500
